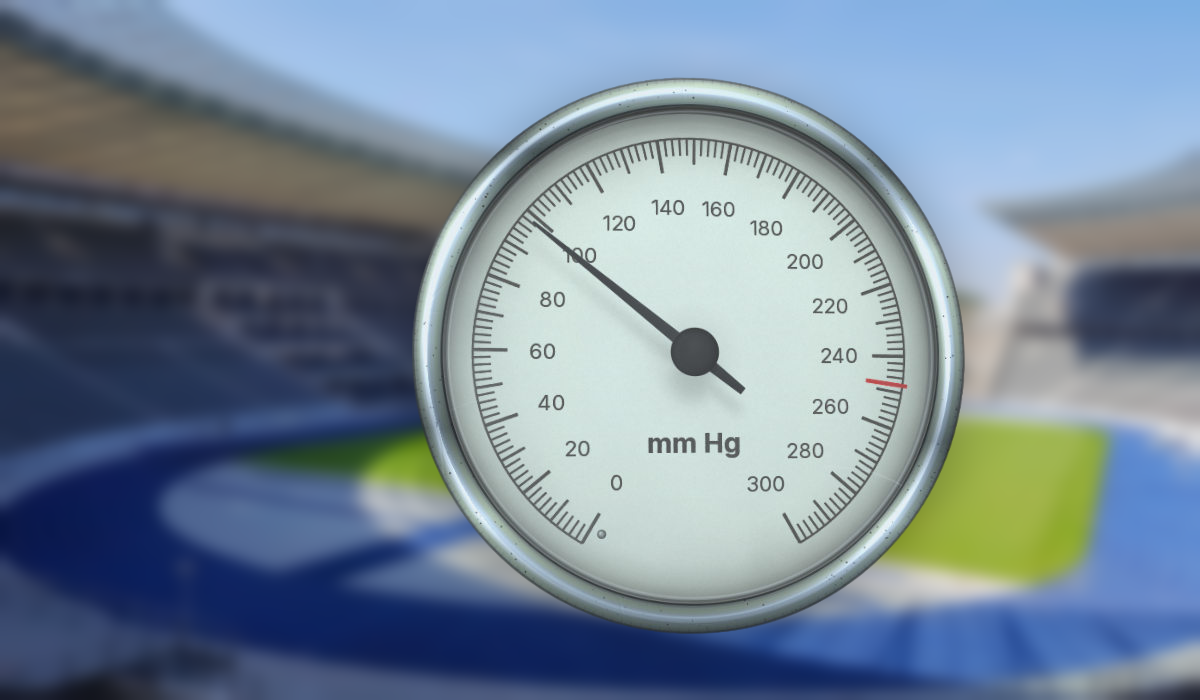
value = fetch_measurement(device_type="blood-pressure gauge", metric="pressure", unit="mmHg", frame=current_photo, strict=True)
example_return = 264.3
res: 98
